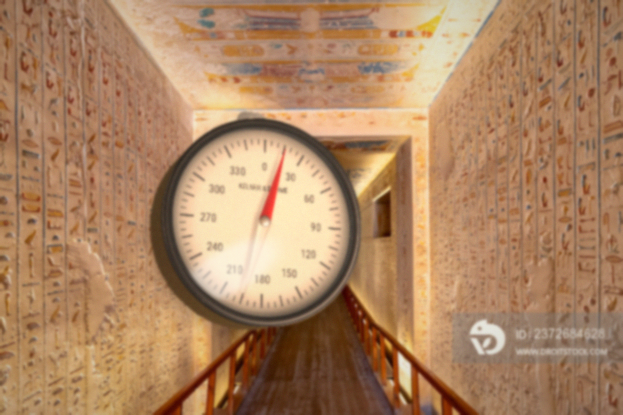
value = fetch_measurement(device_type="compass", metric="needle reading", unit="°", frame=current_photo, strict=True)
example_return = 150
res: 15
